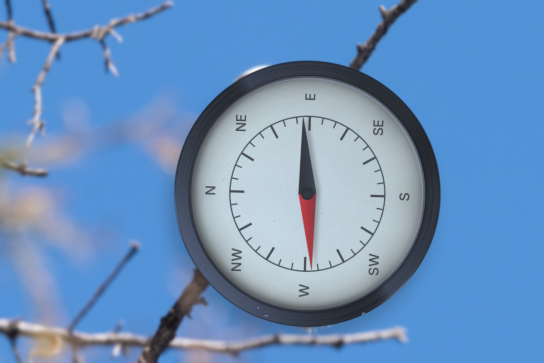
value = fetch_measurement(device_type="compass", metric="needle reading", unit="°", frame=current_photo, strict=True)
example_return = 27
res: 265
